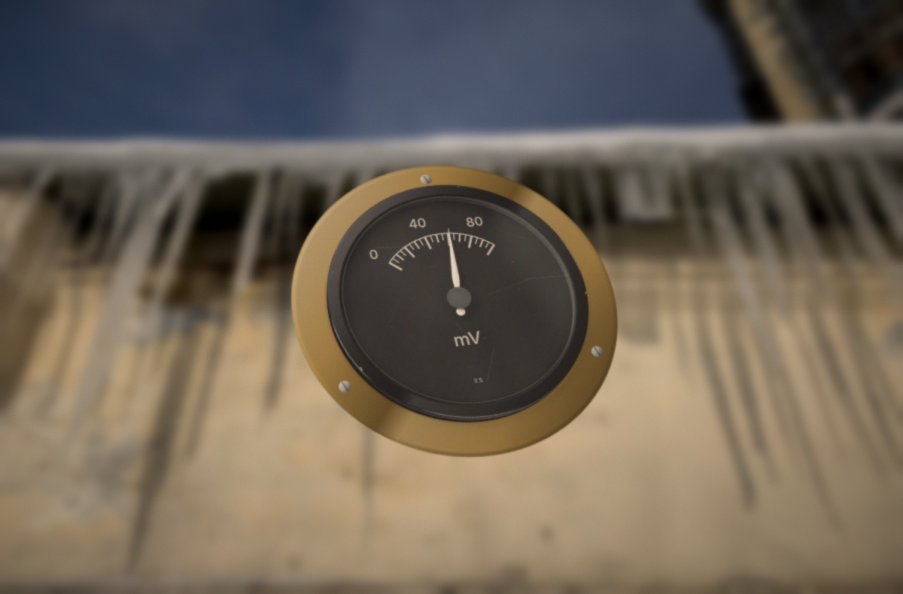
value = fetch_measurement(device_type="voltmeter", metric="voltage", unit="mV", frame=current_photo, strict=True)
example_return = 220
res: 60
